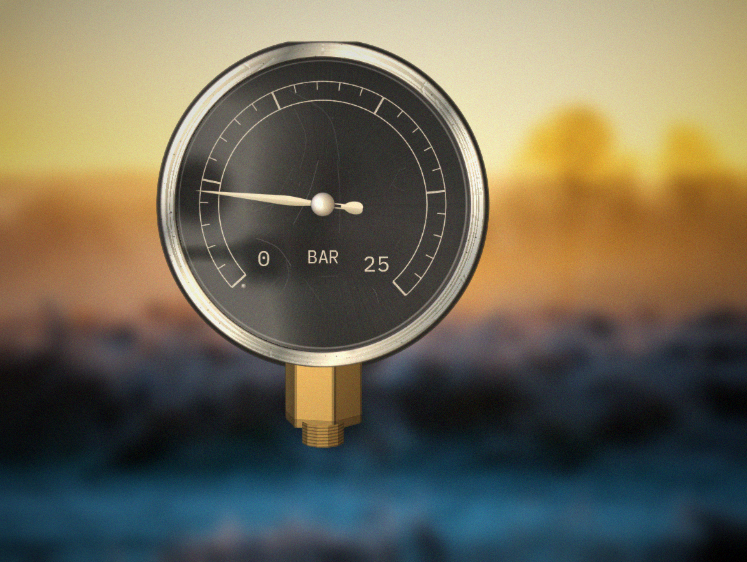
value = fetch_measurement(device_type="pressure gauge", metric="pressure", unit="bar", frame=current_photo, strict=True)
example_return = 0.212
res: 4.5
